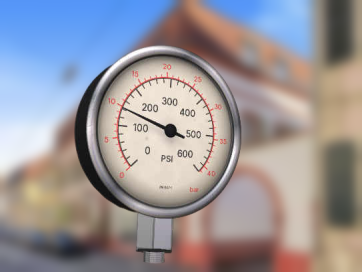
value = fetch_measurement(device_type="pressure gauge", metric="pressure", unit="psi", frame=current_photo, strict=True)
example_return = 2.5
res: 140
